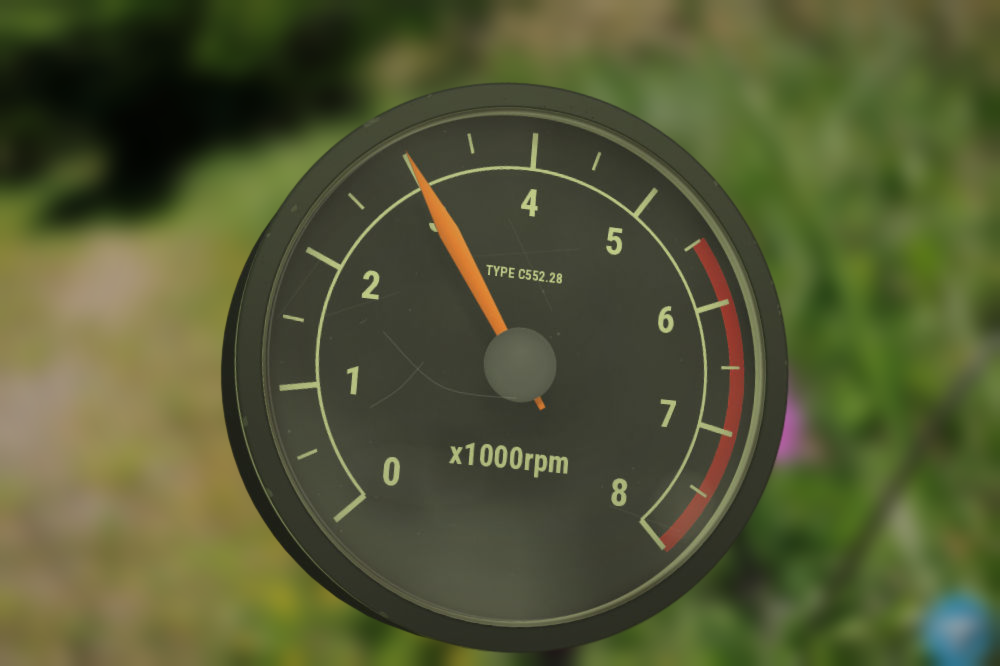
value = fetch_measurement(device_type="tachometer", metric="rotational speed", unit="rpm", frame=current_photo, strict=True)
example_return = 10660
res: 3000
